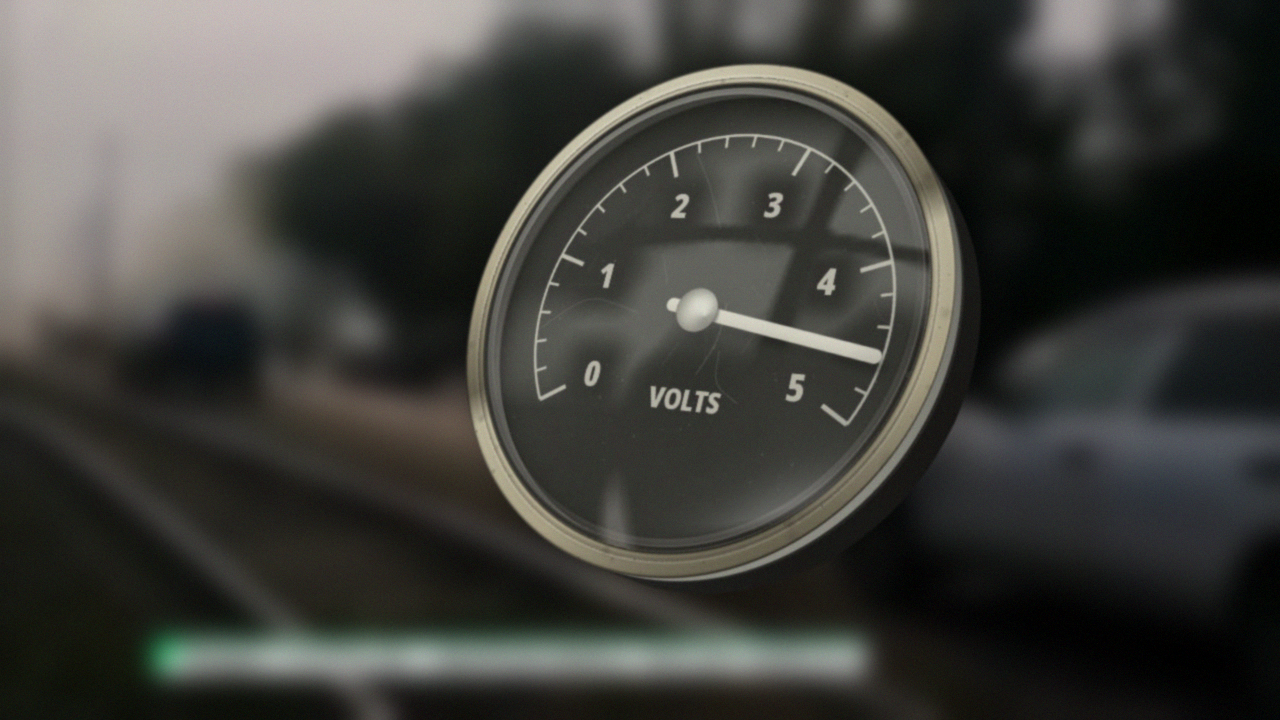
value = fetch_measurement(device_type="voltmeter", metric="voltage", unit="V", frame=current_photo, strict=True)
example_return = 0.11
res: 4.6
